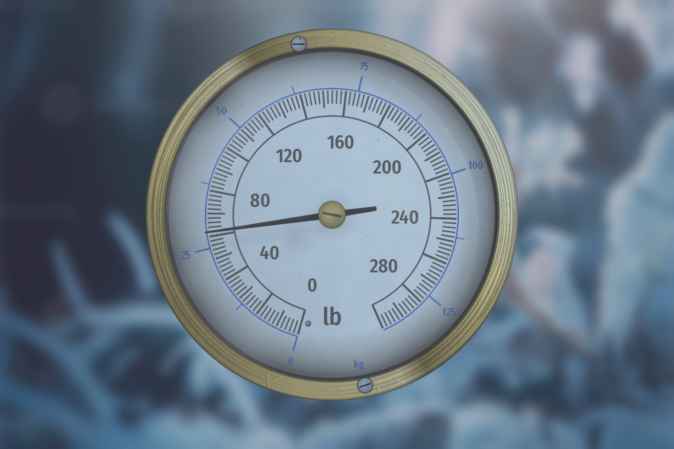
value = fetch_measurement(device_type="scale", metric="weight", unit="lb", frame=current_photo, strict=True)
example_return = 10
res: 62
